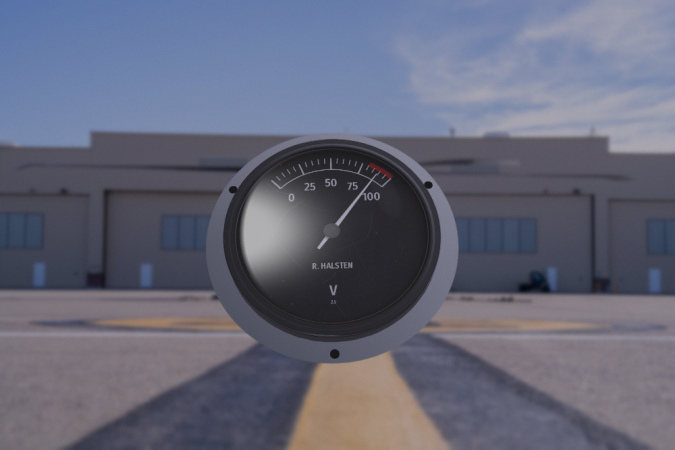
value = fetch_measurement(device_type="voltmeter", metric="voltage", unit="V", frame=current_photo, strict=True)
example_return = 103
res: 90
